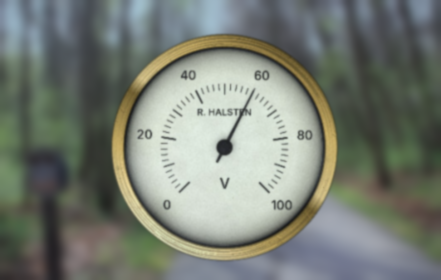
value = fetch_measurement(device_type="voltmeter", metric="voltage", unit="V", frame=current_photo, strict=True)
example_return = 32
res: 60
